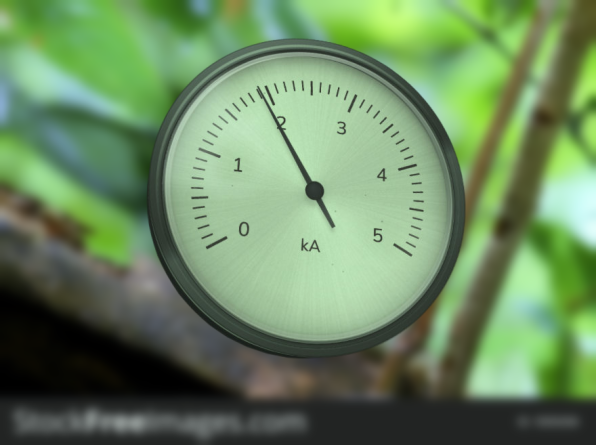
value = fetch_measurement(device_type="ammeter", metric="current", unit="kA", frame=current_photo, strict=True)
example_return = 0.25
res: 1.9
